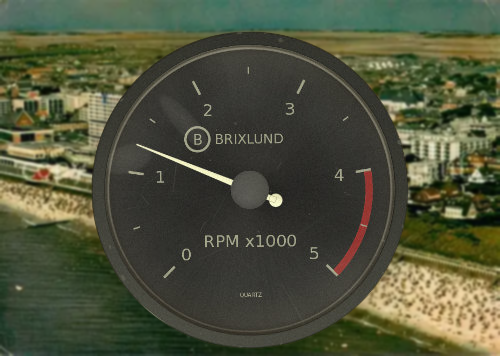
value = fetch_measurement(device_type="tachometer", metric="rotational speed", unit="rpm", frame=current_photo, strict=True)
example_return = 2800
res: 1250
